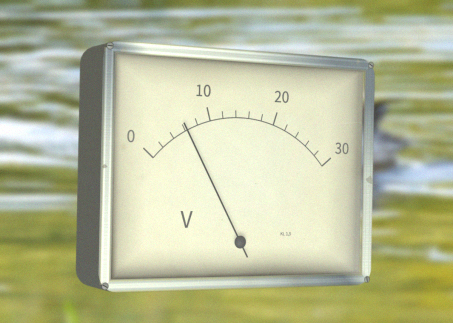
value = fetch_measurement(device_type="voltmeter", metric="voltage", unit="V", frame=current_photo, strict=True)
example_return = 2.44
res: 6
